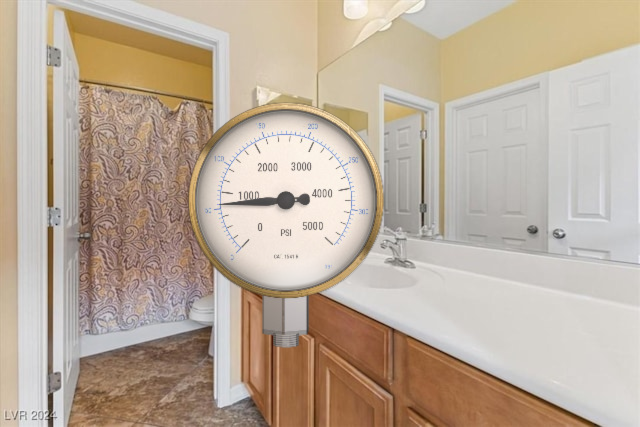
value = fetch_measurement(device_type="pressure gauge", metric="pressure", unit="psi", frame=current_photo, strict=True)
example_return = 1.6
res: 800
